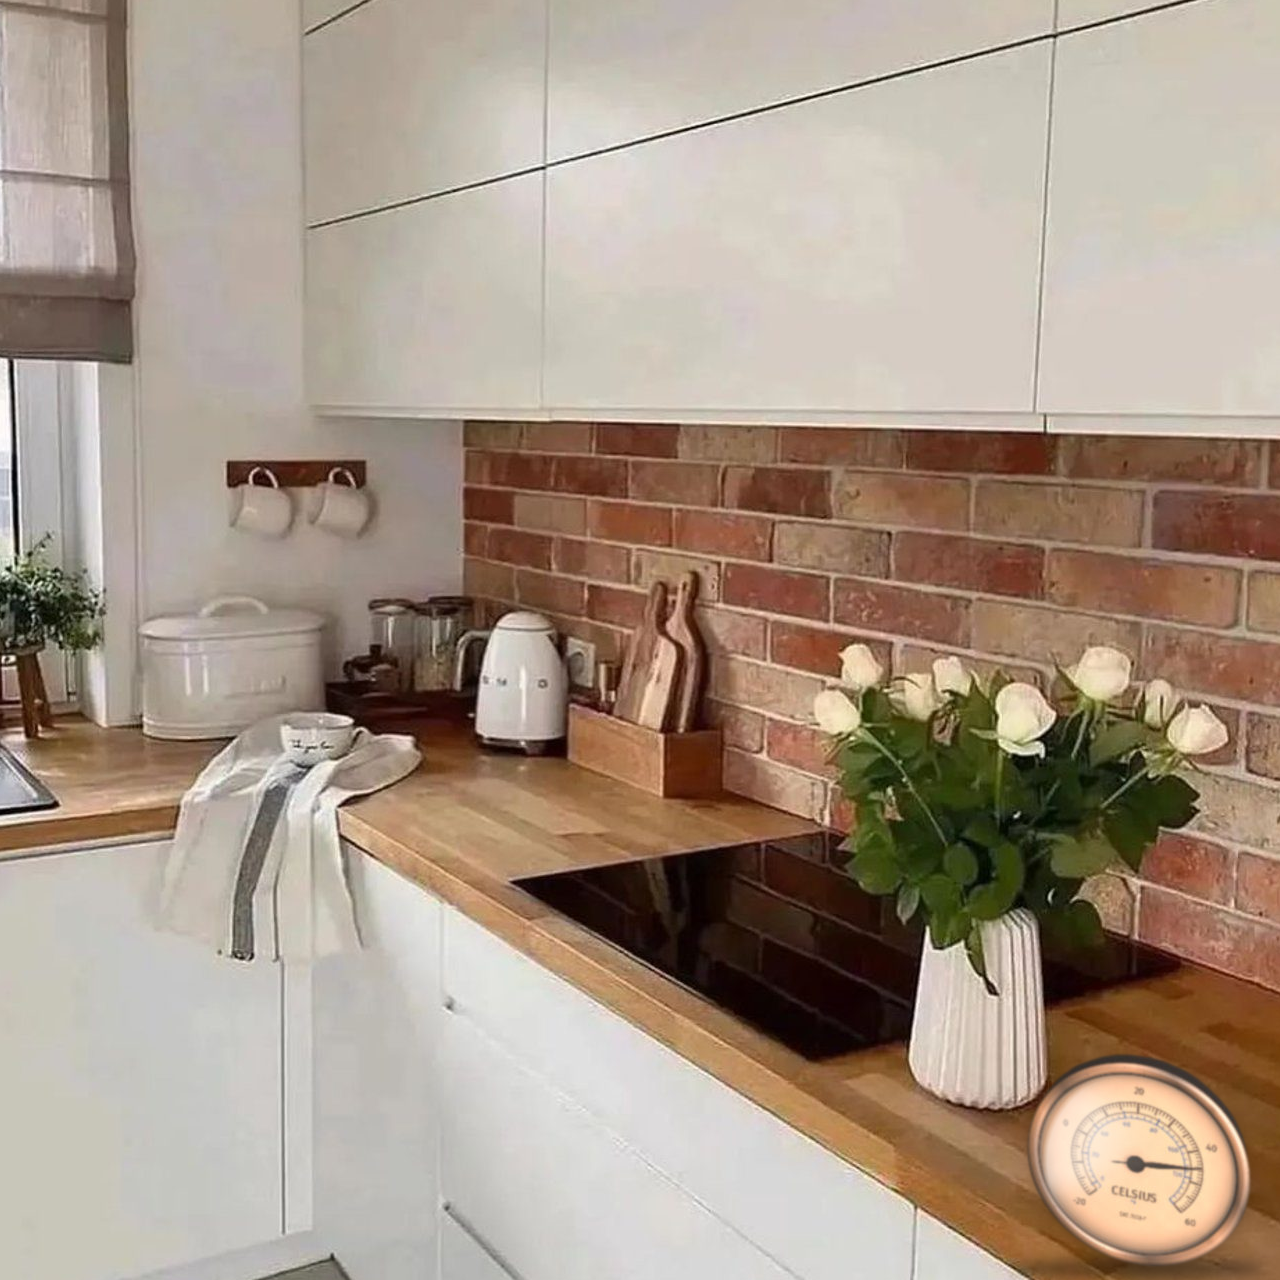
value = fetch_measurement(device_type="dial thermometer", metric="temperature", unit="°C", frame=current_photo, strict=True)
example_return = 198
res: 45
